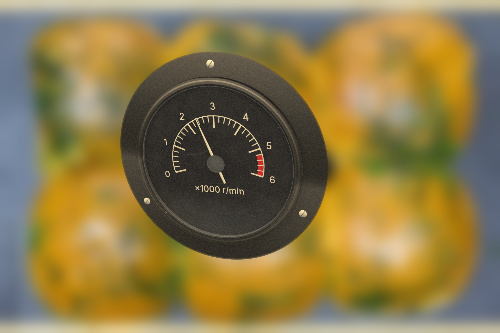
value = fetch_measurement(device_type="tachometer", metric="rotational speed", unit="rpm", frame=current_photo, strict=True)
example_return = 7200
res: 2400
